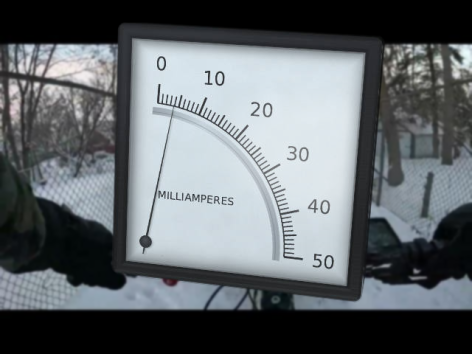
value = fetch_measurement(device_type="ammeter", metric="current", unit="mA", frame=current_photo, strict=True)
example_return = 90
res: 4
